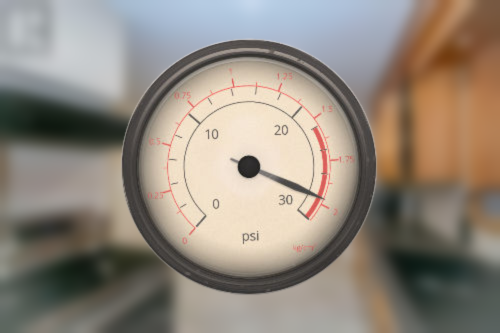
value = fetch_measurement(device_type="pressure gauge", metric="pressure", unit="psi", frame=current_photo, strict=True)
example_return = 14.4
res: 28
